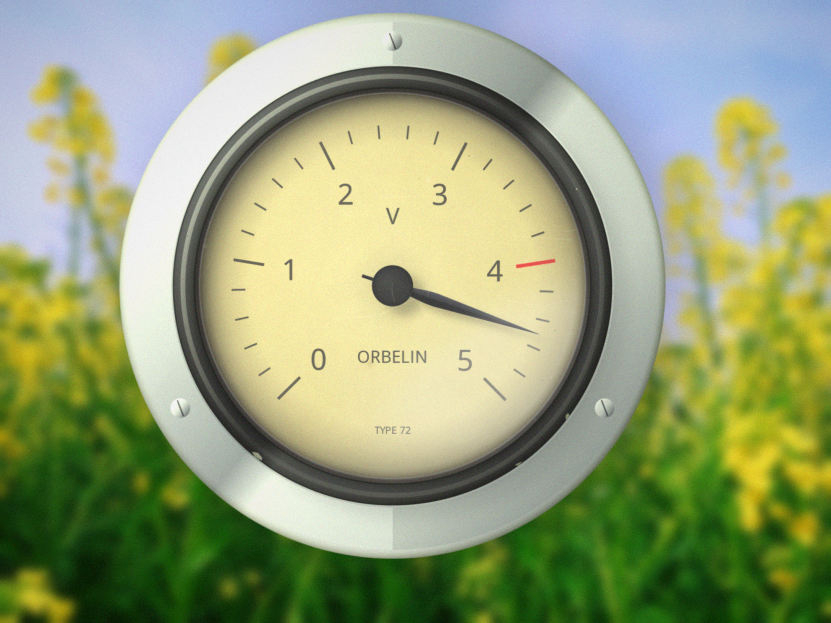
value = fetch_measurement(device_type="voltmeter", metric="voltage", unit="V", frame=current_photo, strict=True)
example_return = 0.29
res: 4.5
